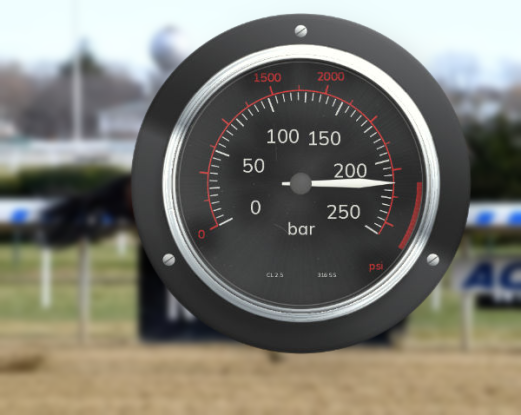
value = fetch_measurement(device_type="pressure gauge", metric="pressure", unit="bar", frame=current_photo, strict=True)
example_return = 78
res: 215
